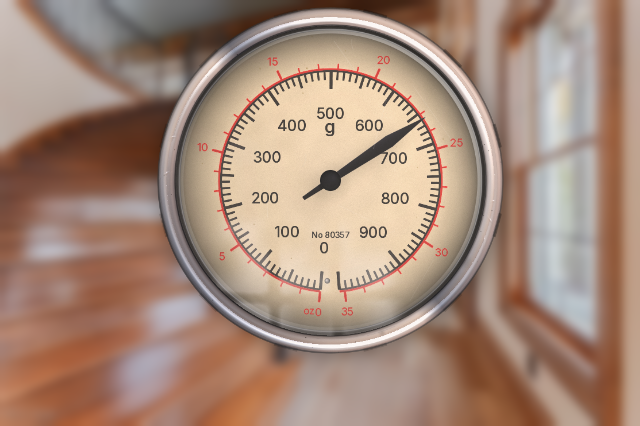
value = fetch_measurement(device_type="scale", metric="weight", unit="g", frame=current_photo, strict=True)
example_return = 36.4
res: 660
